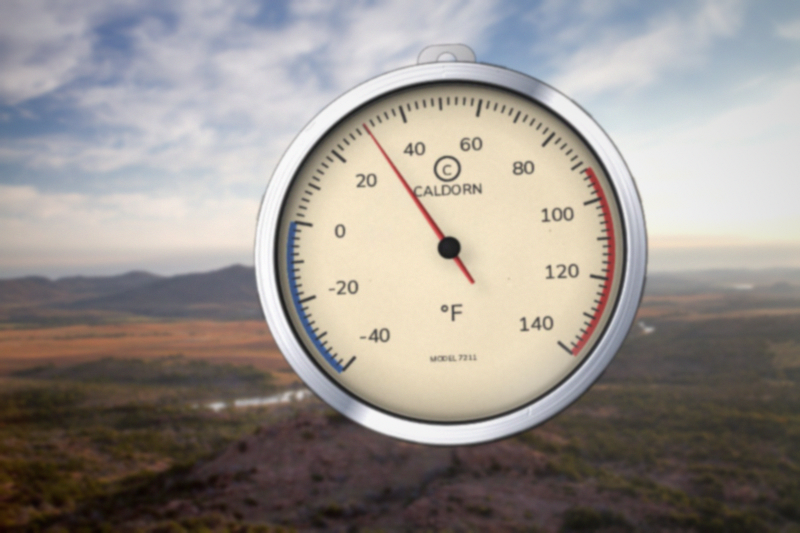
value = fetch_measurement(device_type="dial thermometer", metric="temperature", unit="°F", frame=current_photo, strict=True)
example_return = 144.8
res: 30
